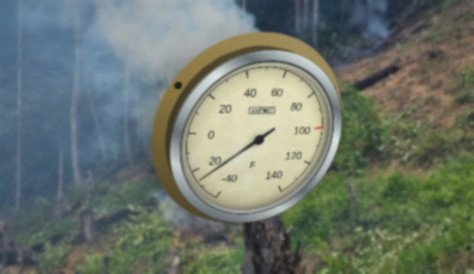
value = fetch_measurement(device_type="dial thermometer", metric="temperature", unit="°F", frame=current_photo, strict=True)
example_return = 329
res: -25
